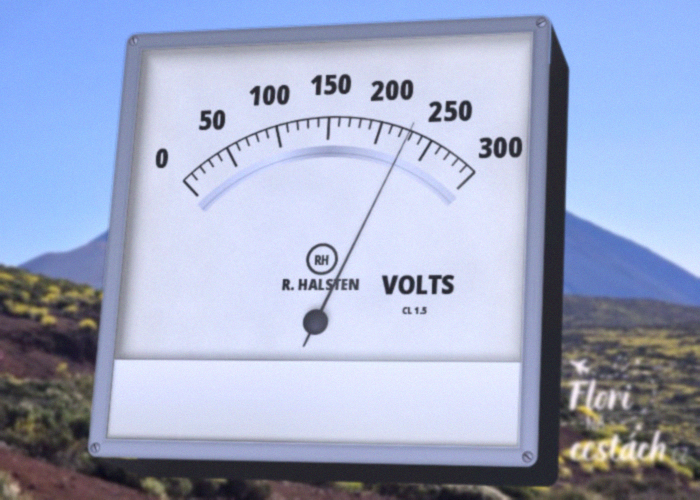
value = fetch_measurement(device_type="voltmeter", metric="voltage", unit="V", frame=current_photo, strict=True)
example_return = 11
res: 230
